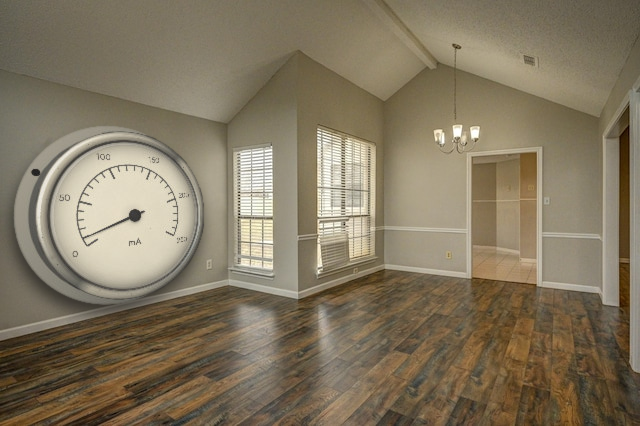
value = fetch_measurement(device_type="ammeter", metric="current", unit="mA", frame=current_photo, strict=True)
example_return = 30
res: 10
